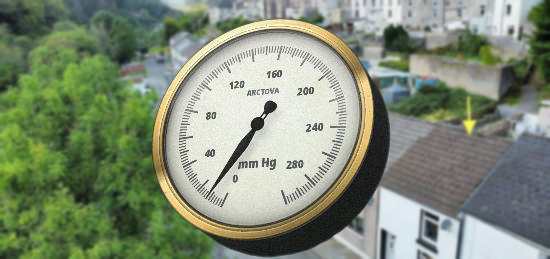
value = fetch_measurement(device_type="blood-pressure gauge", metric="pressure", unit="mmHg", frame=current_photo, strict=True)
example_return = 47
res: 10
